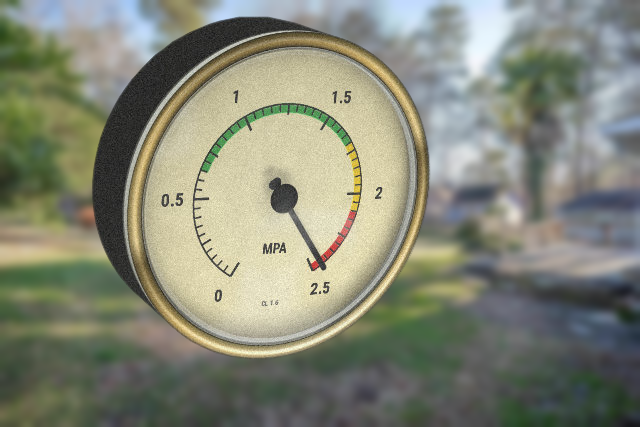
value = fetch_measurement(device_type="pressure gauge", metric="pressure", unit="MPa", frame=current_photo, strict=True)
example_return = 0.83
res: 2.45
